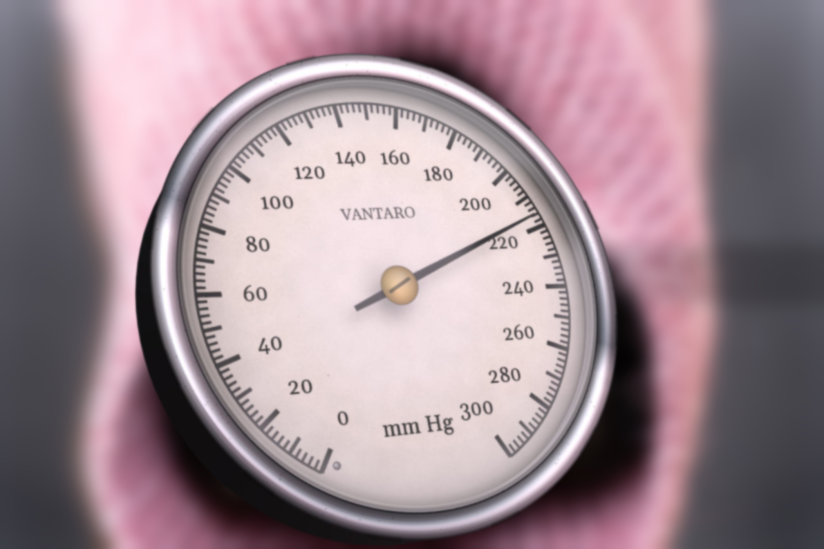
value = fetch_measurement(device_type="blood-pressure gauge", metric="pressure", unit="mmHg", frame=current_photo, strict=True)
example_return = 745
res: 216
